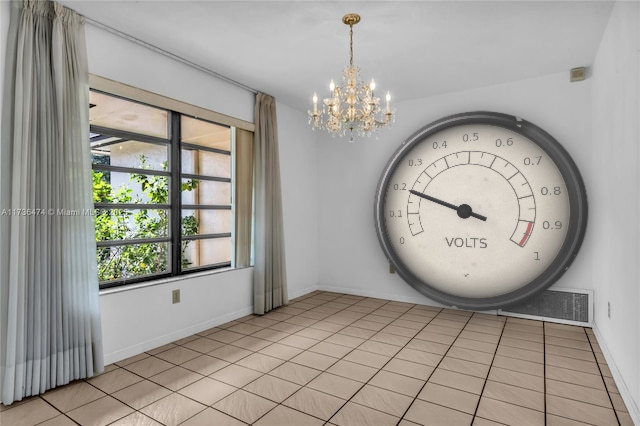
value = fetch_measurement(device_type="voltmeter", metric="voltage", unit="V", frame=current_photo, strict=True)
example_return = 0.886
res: 0.2
